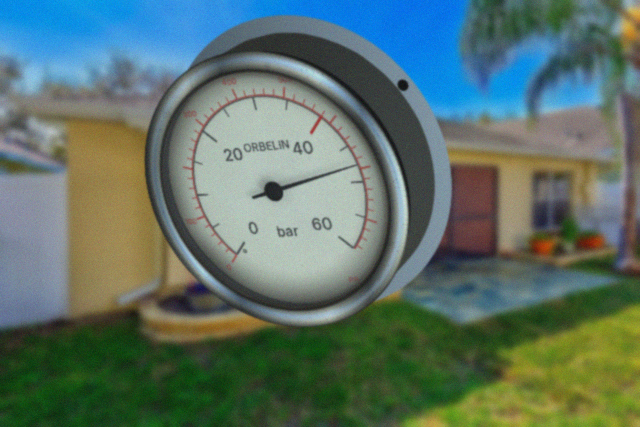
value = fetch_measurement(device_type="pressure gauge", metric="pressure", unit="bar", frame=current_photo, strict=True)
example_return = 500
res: 47.5
